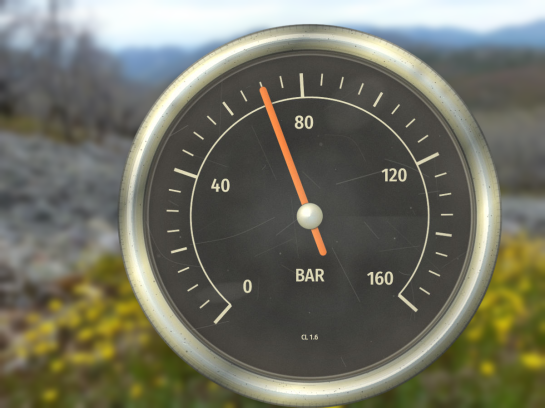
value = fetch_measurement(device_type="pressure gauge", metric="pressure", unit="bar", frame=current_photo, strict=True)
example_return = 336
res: 70
